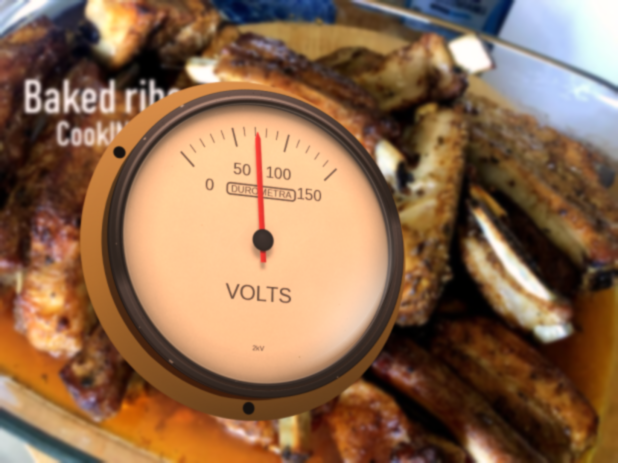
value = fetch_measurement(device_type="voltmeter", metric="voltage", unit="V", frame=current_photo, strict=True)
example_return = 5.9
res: 70
